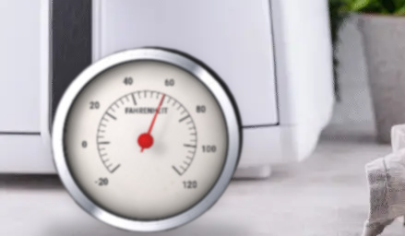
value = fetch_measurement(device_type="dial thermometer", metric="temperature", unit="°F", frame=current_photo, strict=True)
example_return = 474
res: 60
